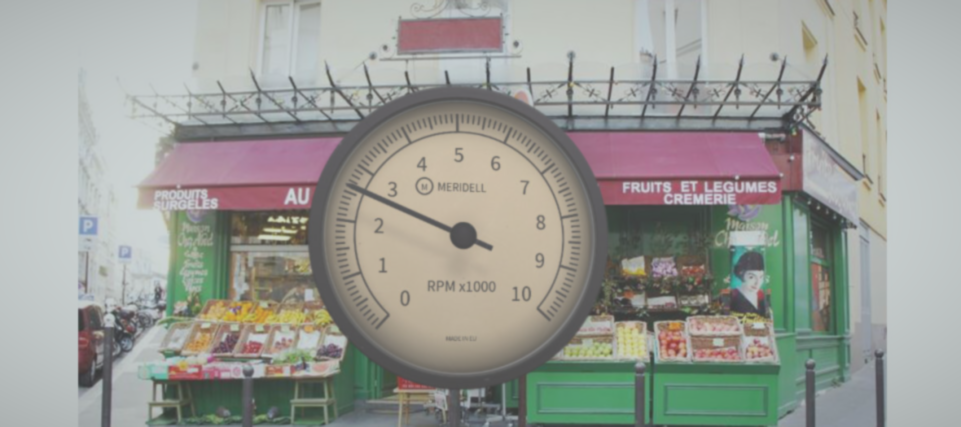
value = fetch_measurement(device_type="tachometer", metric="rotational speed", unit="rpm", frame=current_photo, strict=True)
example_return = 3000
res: 2600
